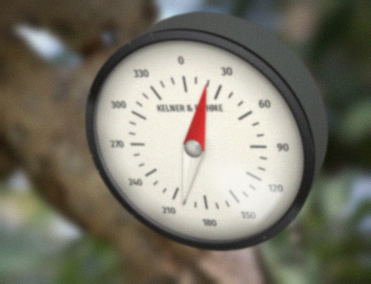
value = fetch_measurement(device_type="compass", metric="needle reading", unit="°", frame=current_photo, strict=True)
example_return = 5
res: 20
